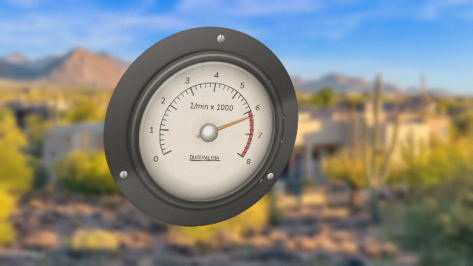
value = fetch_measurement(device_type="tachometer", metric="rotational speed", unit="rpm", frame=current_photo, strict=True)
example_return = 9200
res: 6200
